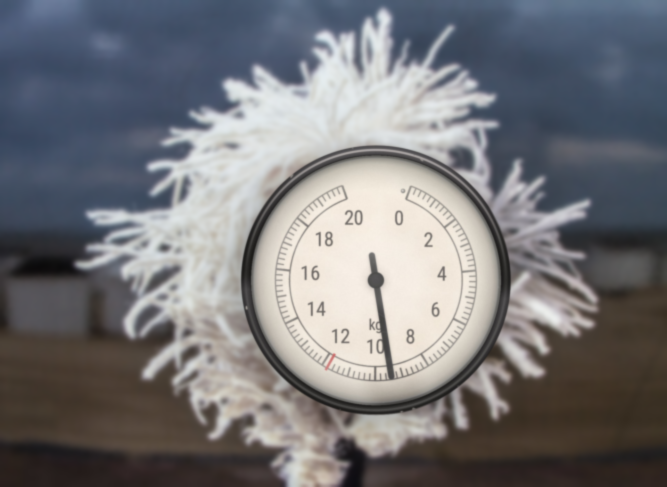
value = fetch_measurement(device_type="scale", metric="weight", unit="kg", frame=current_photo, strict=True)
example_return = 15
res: 9.4
